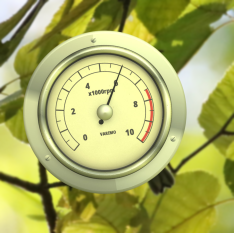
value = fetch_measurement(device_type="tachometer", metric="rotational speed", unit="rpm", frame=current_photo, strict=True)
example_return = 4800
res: 6000
